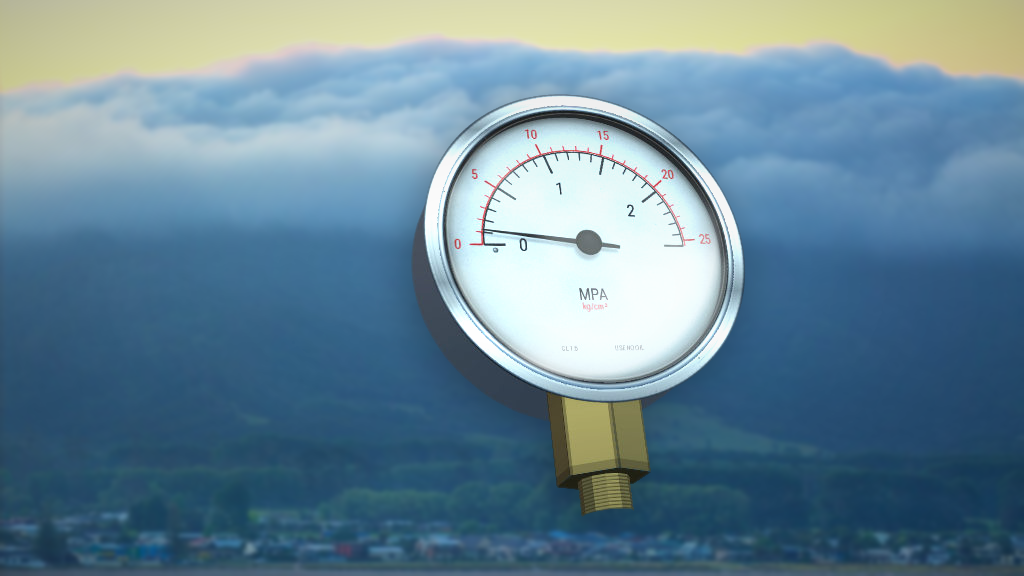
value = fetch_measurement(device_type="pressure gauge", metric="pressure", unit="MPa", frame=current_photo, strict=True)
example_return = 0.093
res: 0.1
